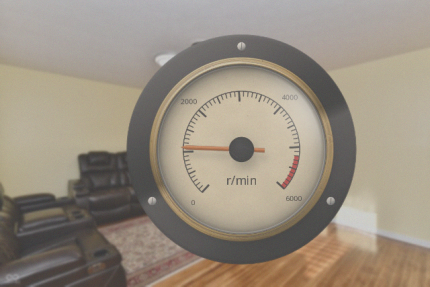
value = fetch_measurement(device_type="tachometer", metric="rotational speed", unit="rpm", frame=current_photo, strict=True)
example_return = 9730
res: 1100
